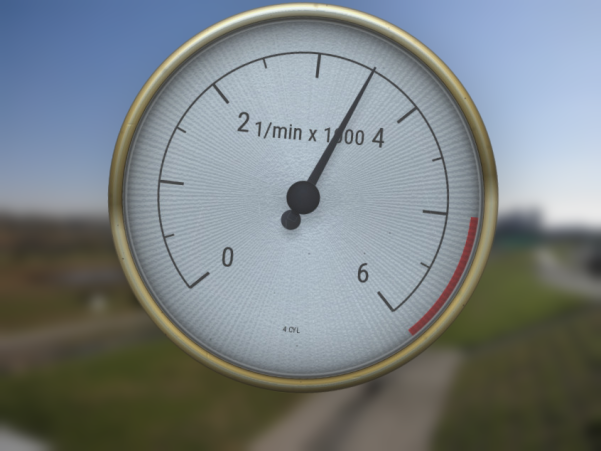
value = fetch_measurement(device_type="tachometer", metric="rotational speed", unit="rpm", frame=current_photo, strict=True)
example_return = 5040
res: 3500
